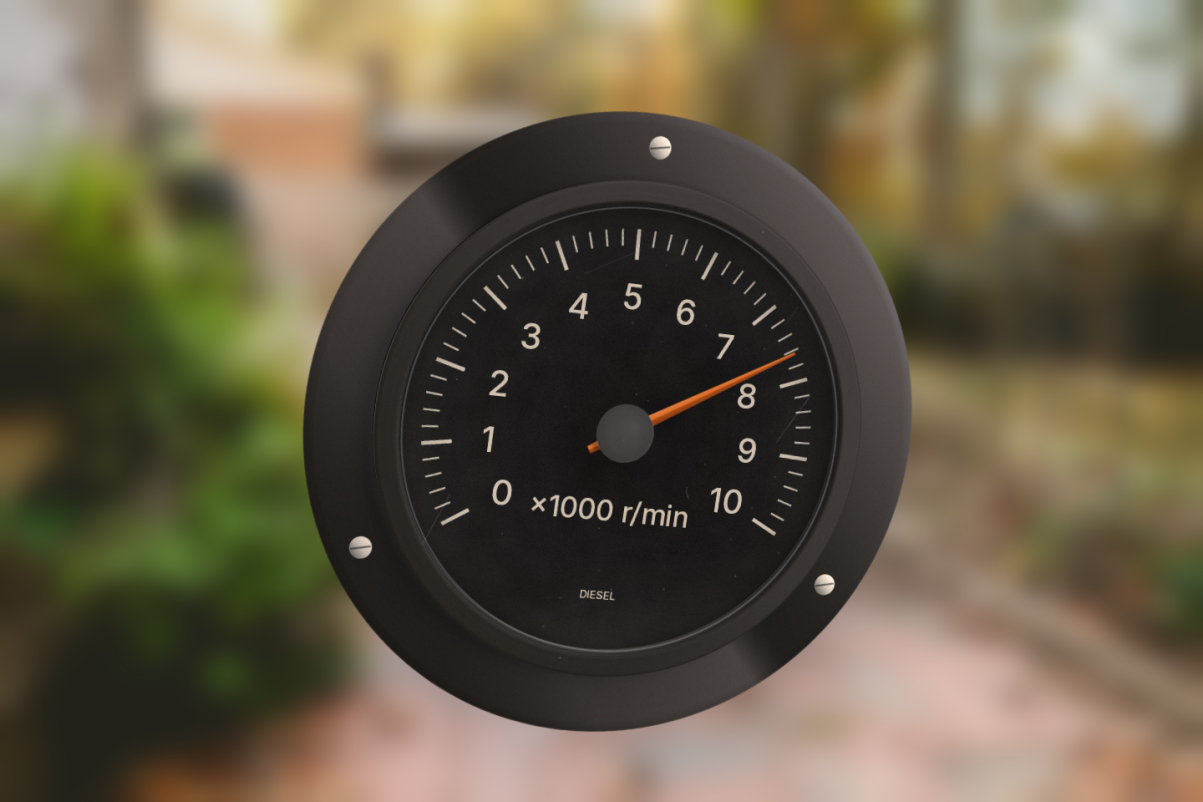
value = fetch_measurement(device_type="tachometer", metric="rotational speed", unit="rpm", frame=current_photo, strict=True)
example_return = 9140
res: 7600
